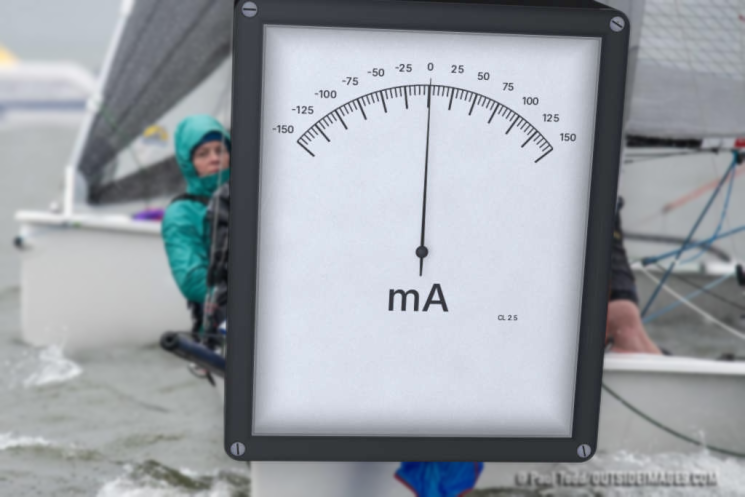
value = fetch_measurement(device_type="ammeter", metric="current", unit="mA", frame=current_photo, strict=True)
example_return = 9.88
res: 0
